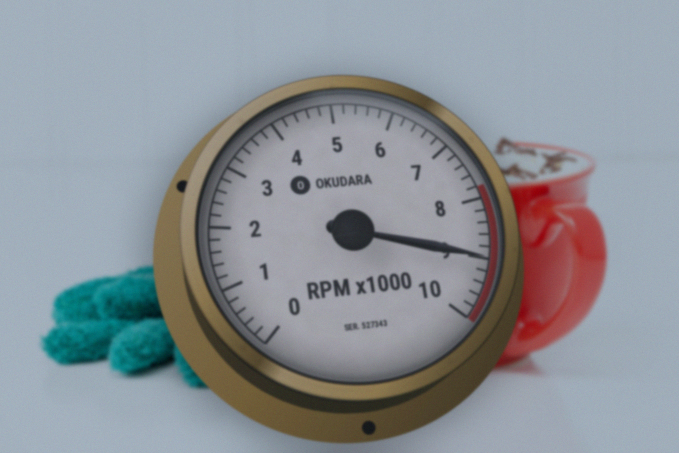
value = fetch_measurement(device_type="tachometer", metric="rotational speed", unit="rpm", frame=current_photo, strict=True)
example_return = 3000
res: 9000
